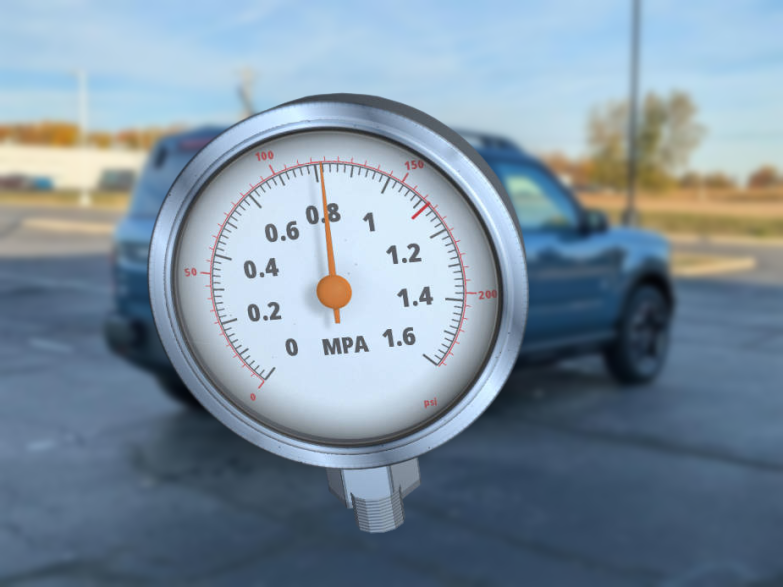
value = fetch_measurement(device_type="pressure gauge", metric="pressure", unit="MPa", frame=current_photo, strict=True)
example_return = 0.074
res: 0.82
